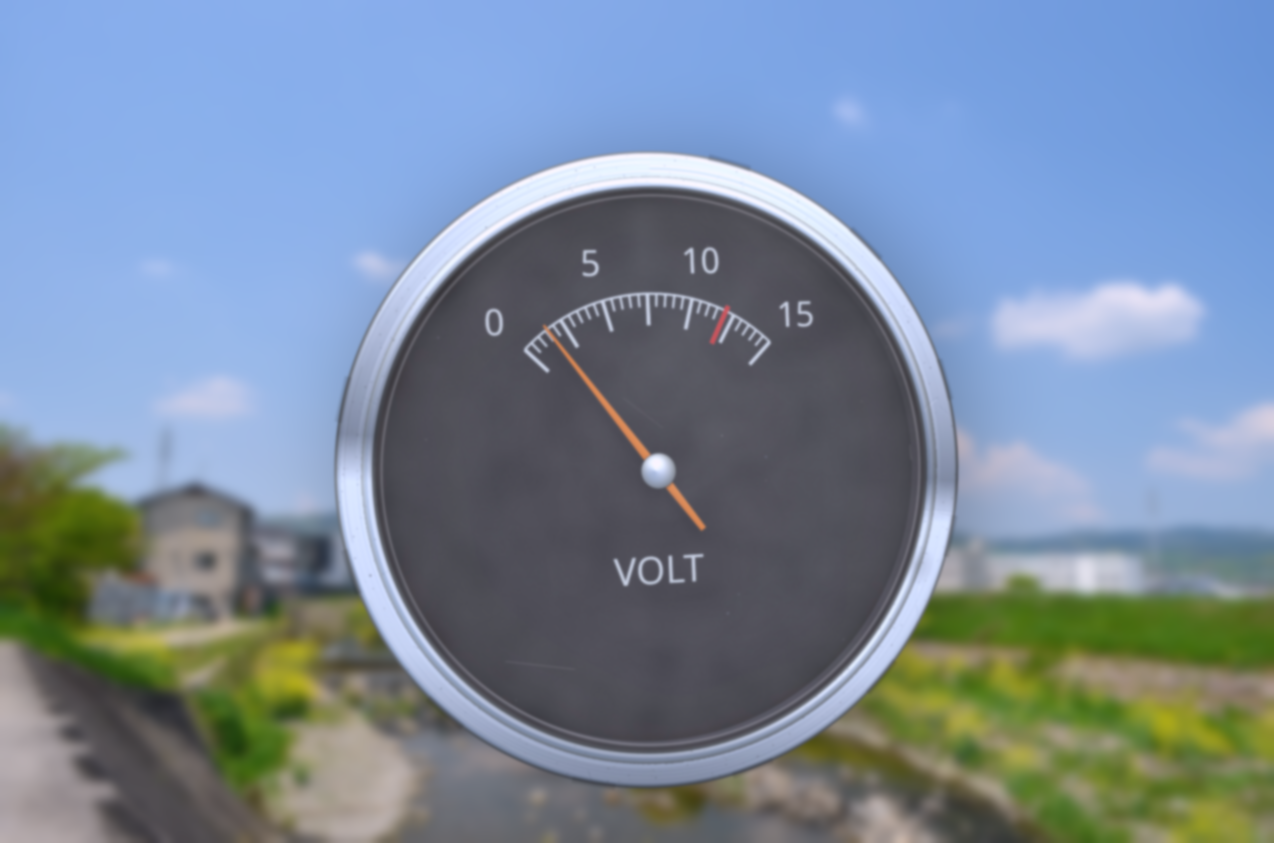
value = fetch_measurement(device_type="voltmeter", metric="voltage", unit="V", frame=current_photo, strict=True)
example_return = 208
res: 1.5
